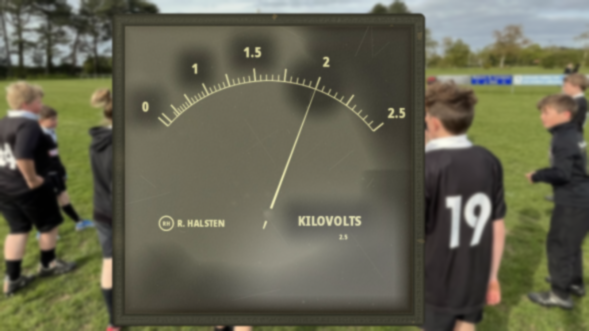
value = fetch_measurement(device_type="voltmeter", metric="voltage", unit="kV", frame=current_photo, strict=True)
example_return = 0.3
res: 2
